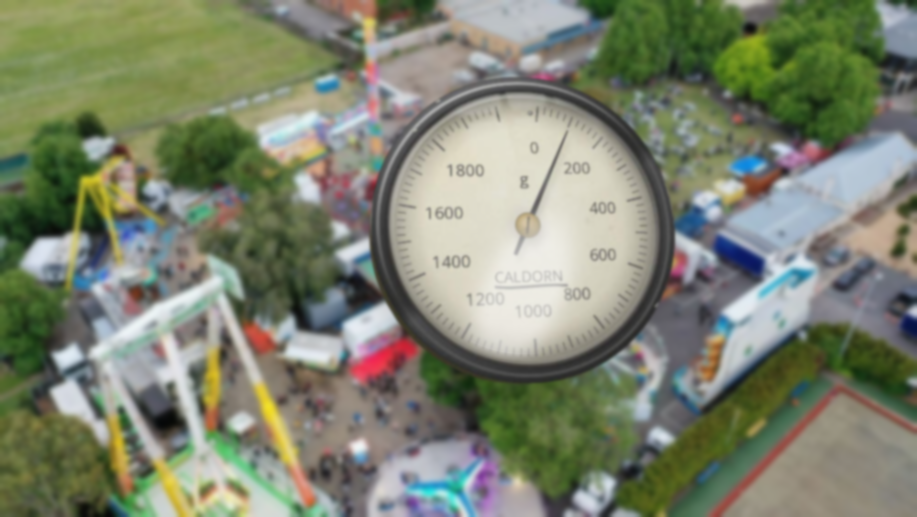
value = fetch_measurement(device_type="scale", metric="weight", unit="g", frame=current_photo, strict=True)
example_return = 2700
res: 100
